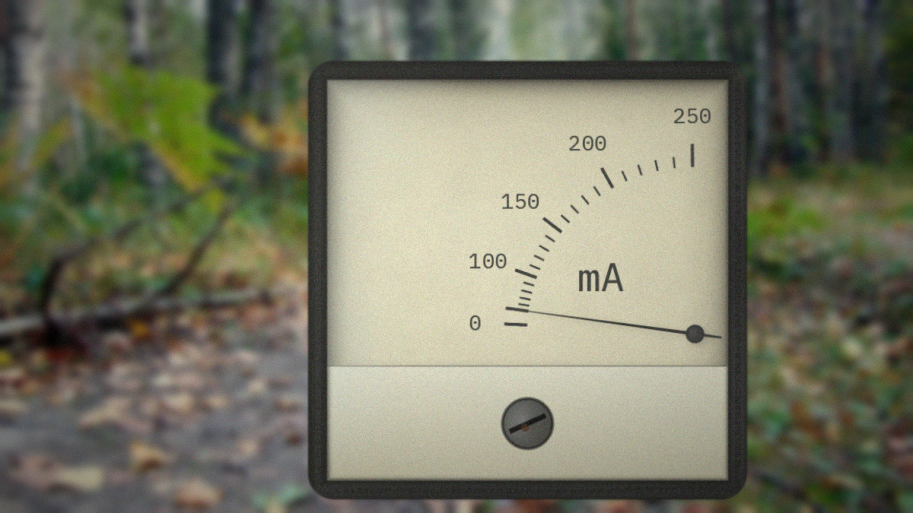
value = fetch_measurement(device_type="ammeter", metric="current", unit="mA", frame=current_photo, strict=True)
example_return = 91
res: 50
